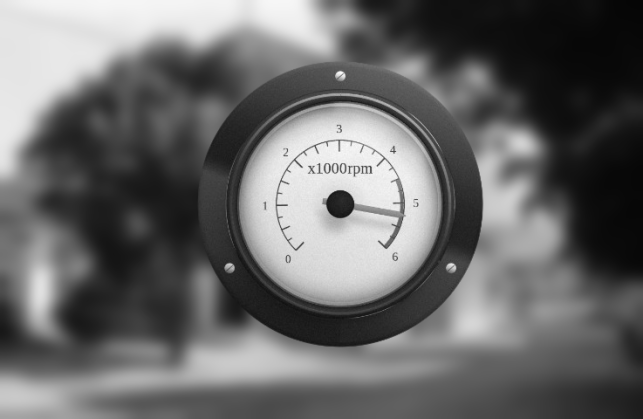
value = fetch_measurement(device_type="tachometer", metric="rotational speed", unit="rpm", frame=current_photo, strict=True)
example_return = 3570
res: 5250
